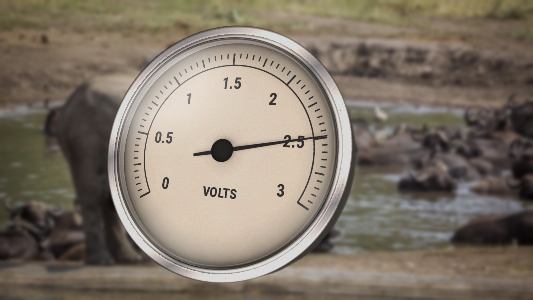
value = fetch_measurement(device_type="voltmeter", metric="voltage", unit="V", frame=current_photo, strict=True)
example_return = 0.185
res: 2.5
